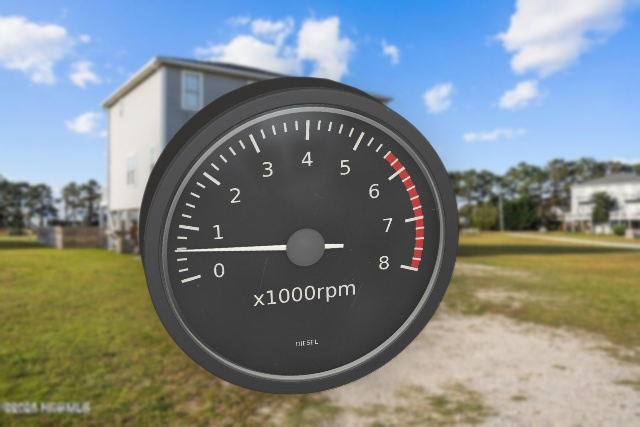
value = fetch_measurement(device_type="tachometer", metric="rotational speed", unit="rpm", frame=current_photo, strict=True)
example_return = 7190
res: 600
